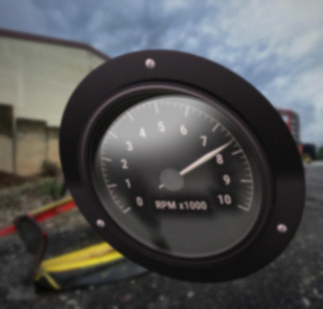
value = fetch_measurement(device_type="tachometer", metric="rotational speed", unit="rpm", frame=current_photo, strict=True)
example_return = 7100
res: 7600
